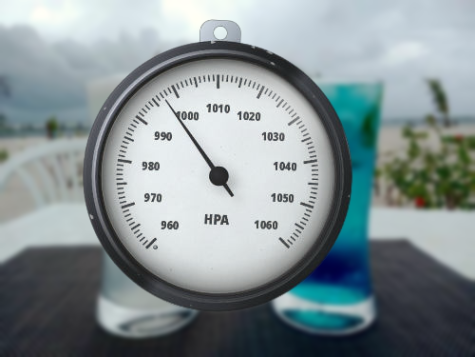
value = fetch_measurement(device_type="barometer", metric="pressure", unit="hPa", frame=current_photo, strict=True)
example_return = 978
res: 997
